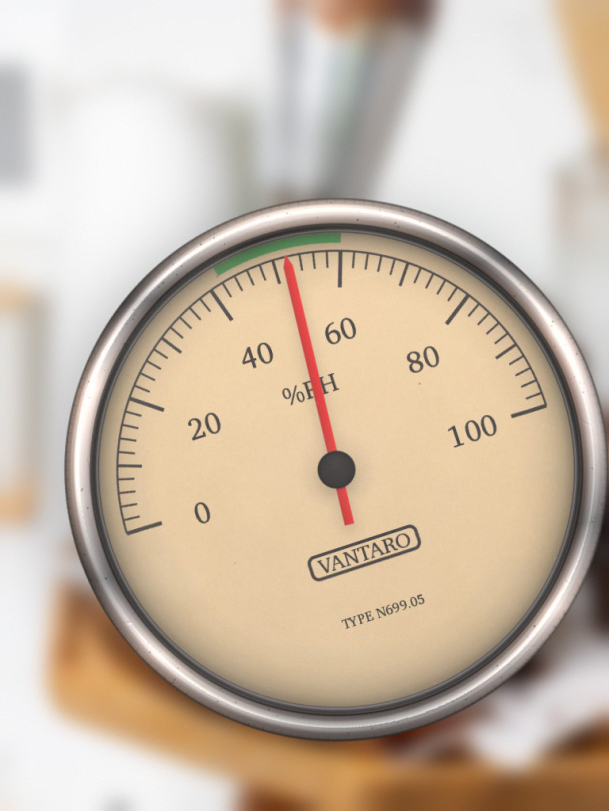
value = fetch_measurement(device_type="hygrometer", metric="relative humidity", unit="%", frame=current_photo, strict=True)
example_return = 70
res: 52
